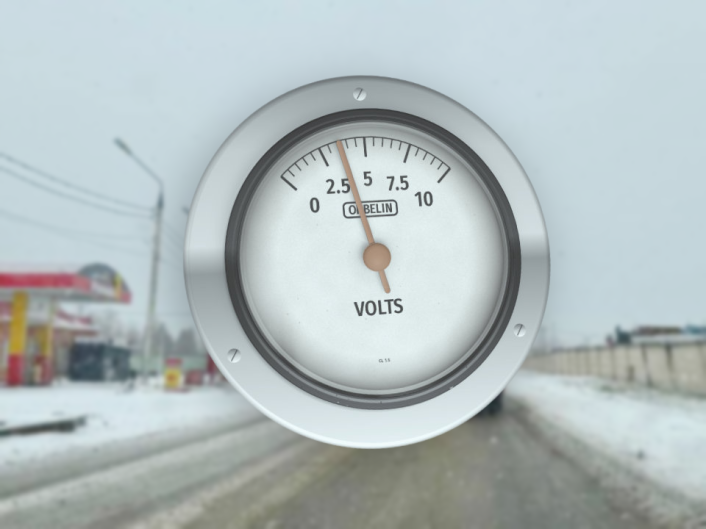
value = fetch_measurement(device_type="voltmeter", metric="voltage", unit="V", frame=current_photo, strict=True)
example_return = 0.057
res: 3.5
